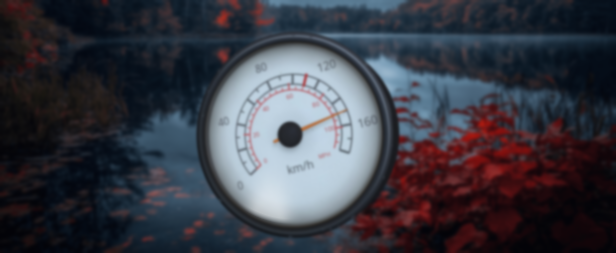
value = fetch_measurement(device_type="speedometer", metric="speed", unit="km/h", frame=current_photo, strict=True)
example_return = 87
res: 150
